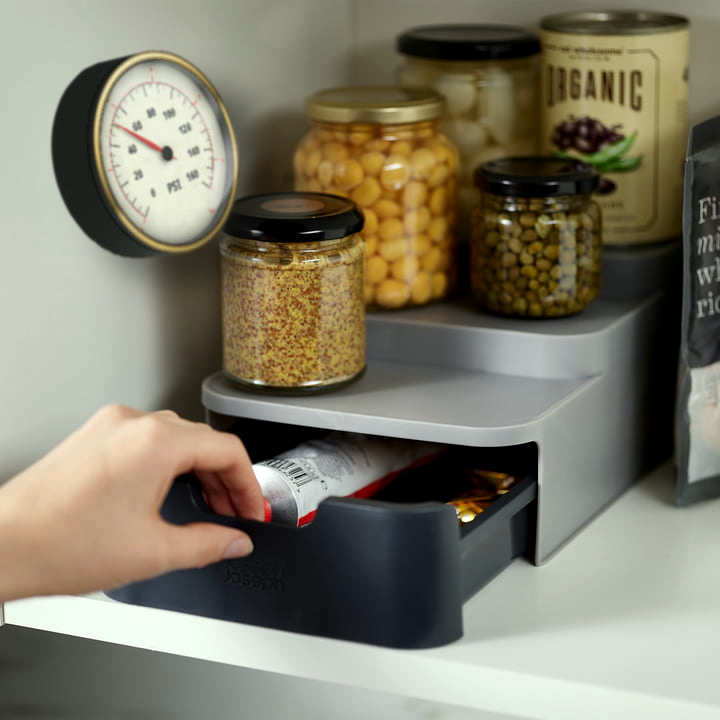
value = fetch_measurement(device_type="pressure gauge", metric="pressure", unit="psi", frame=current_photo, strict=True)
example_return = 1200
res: 50
